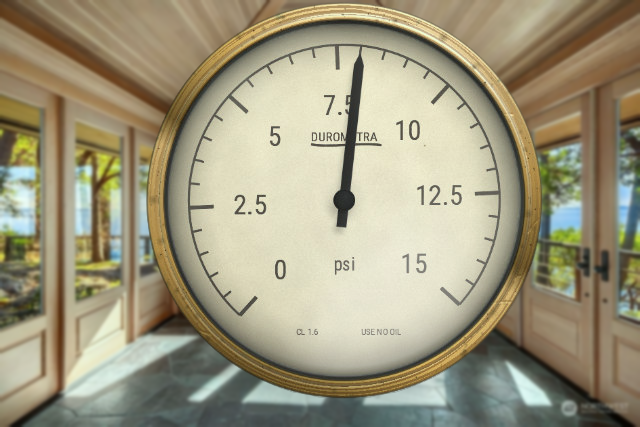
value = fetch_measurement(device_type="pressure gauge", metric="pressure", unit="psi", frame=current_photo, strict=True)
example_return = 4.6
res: 8
